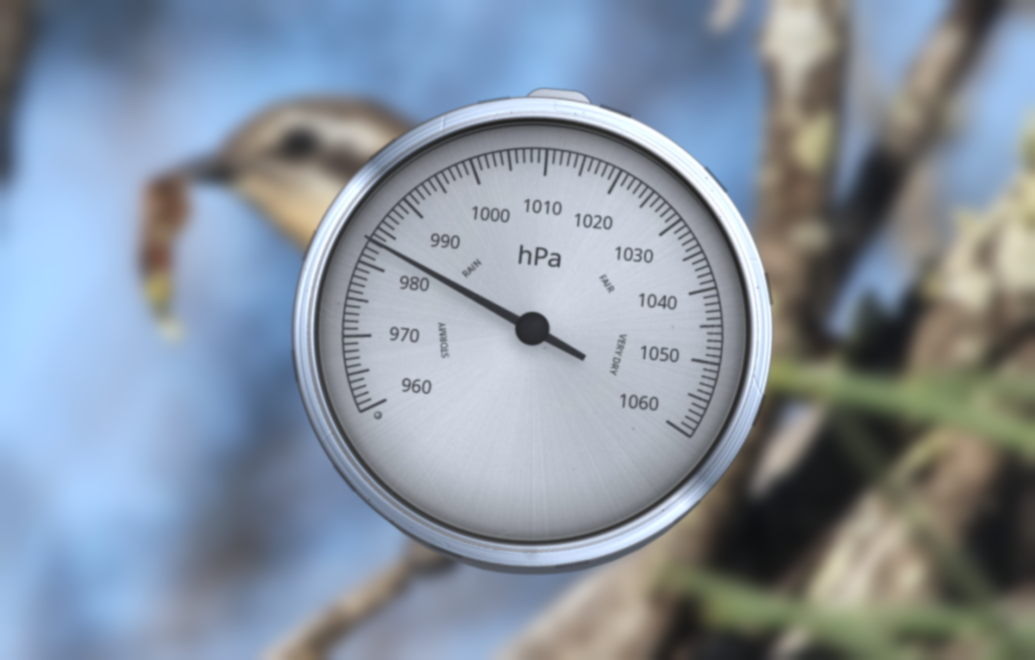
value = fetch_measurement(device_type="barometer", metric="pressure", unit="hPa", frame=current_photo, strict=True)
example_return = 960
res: 983
